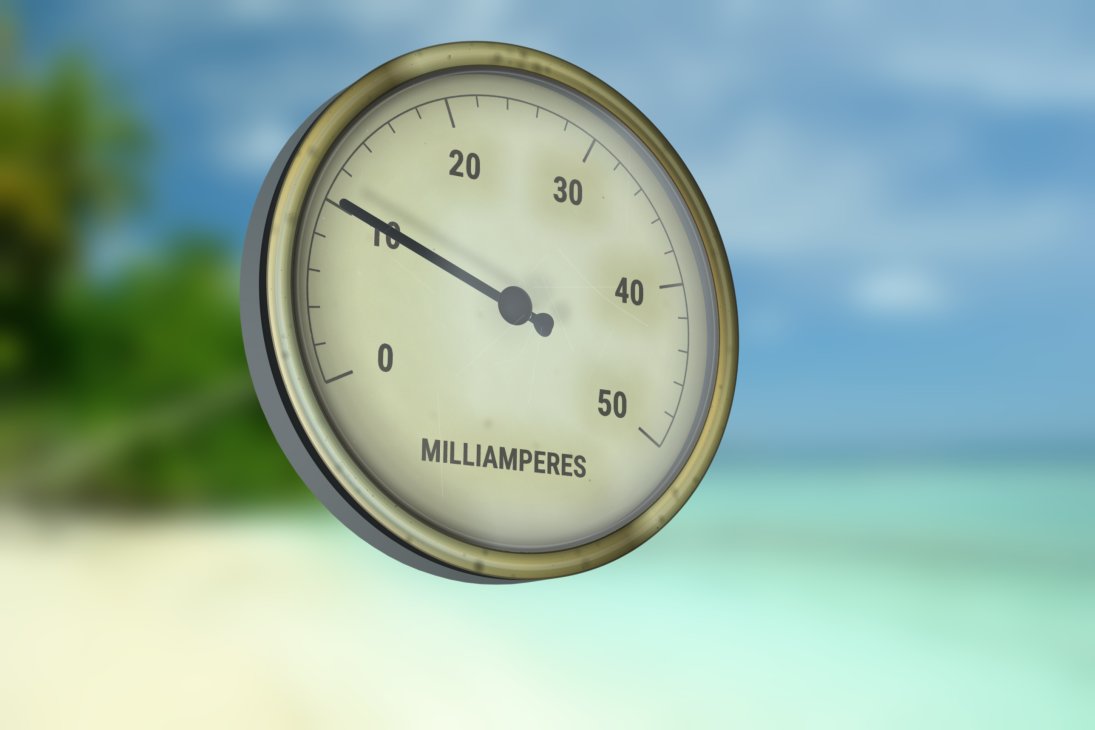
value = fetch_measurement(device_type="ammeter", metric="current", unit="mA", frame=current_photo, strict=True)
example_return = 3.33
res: 10
